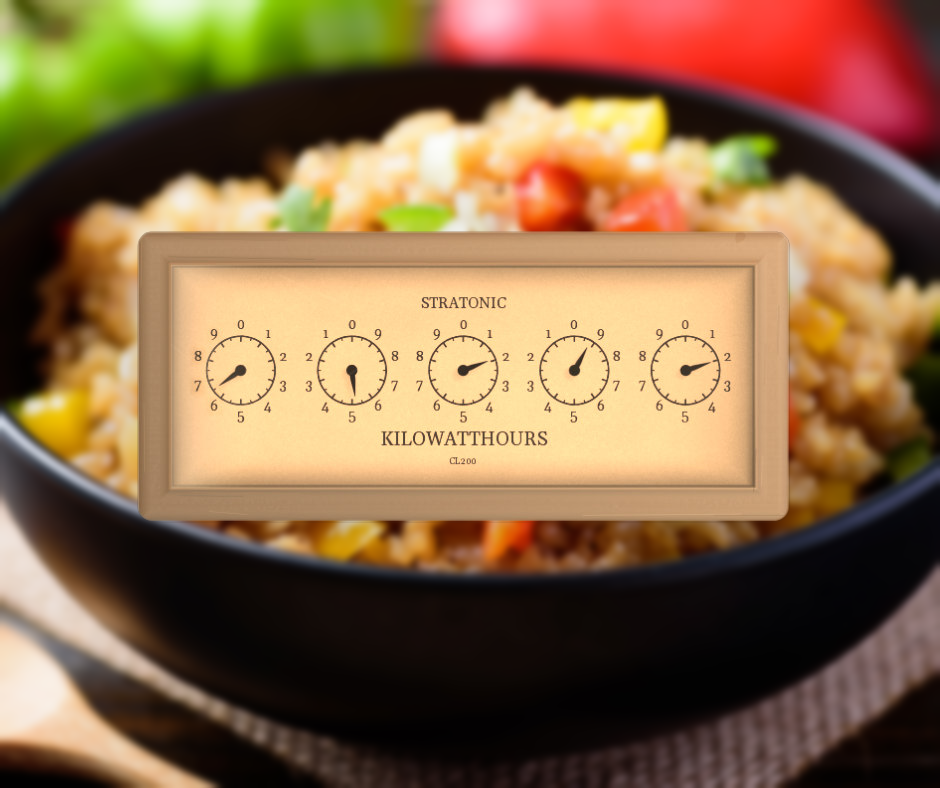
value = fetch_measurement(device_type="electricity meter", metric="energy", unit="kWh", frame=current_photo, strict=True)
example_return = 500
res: 65192
